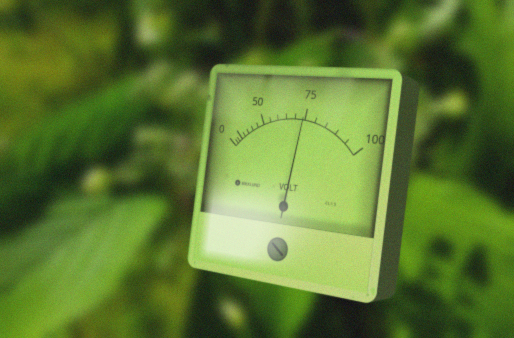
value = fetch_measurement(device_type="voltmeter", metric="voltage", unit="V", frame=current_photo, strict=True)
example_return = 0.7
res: 75
